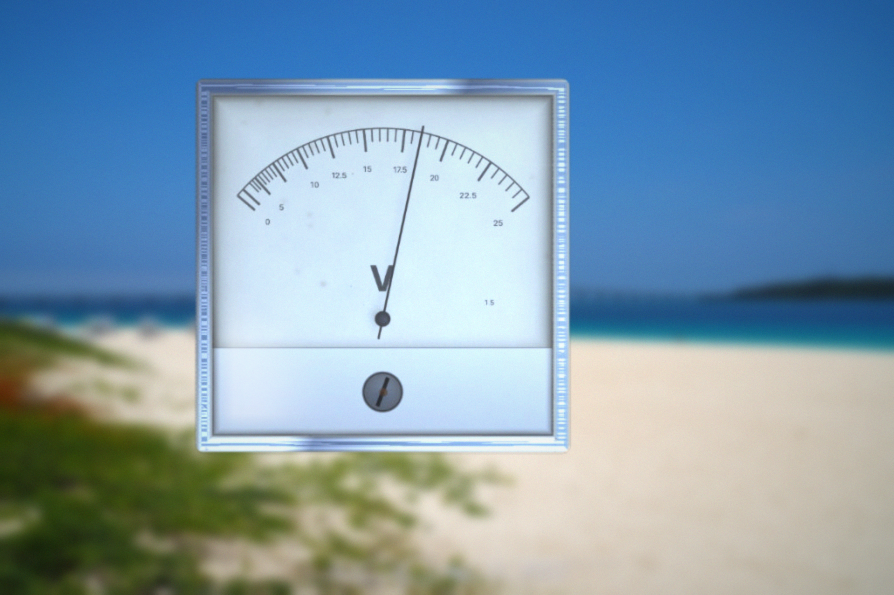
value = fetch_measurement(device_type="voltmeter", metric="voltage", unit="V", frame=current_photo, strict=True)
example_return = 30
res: 18.5
